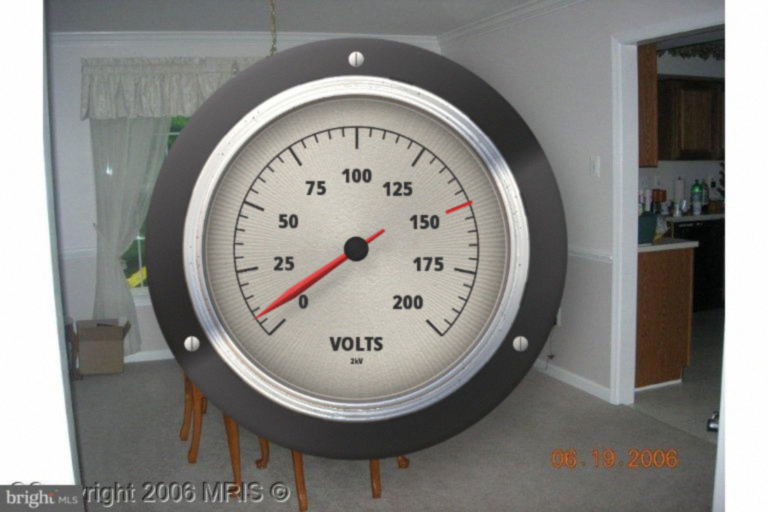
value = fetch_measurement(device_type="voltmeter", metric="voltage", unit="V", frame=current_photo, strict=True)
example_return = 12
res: 7.5
